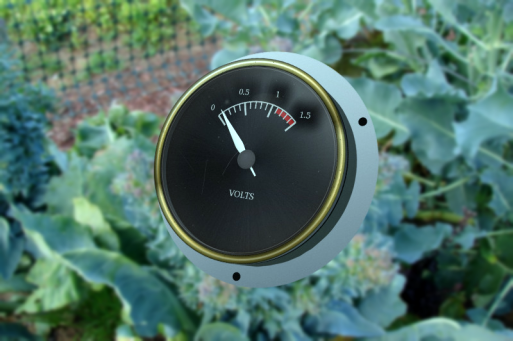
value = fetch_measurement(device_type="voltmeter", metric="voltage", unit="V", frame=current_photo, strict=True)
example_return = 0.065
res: 0.1
